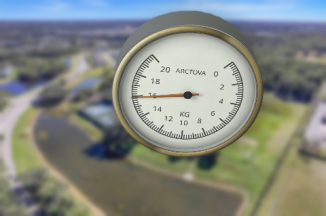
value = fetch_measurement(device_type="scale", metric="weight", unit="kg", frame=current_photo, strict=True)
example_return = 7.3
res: 16
